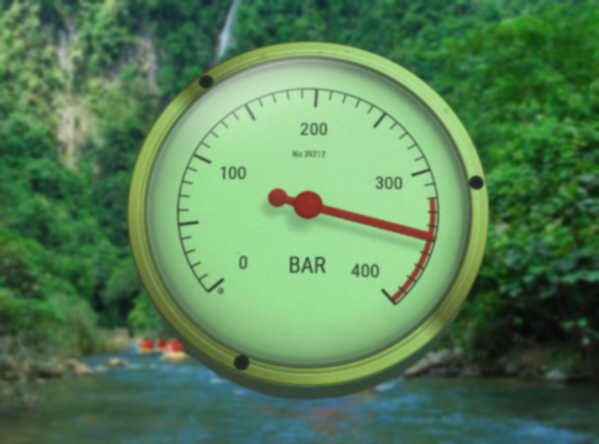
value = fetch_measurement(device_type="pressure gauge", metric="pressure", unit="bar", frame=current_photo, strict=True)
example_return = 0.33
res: 350
